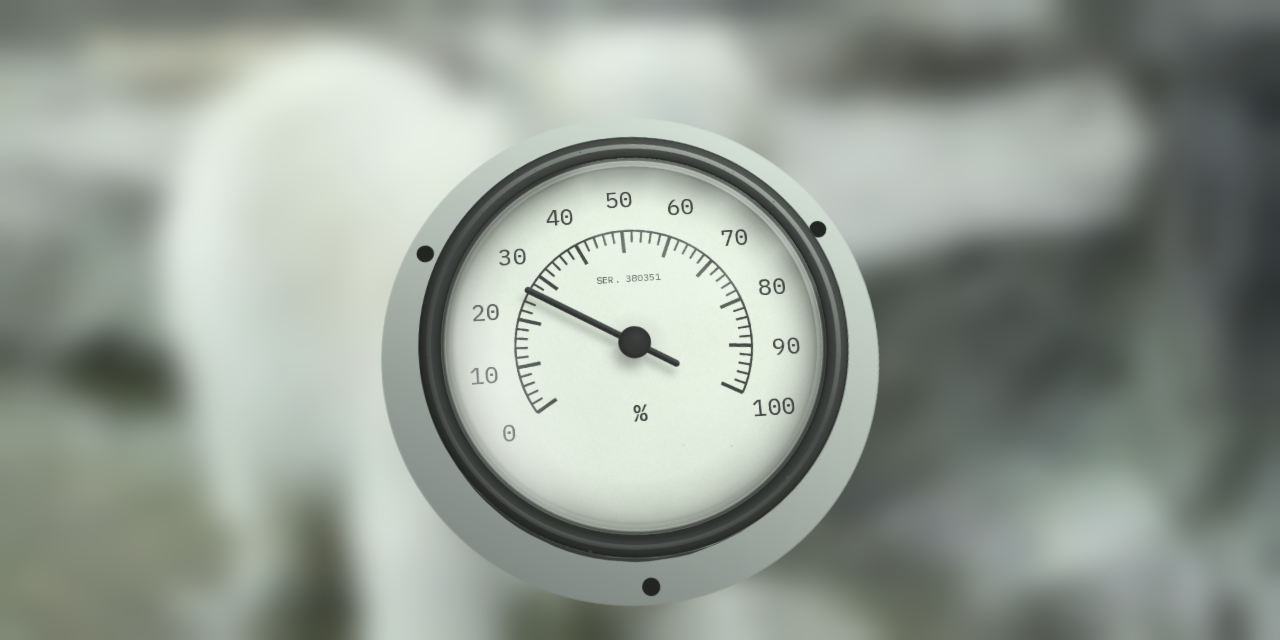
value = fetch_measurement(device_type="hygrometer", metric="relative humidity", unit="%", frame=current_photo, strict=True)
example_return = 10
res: 26
